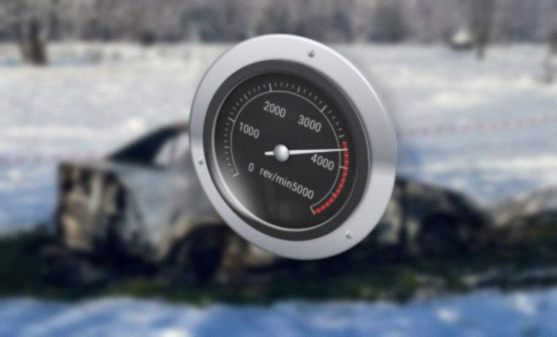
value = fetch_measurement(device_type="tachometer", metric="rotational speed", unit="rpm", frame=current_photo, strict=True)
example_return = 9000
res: 3700
